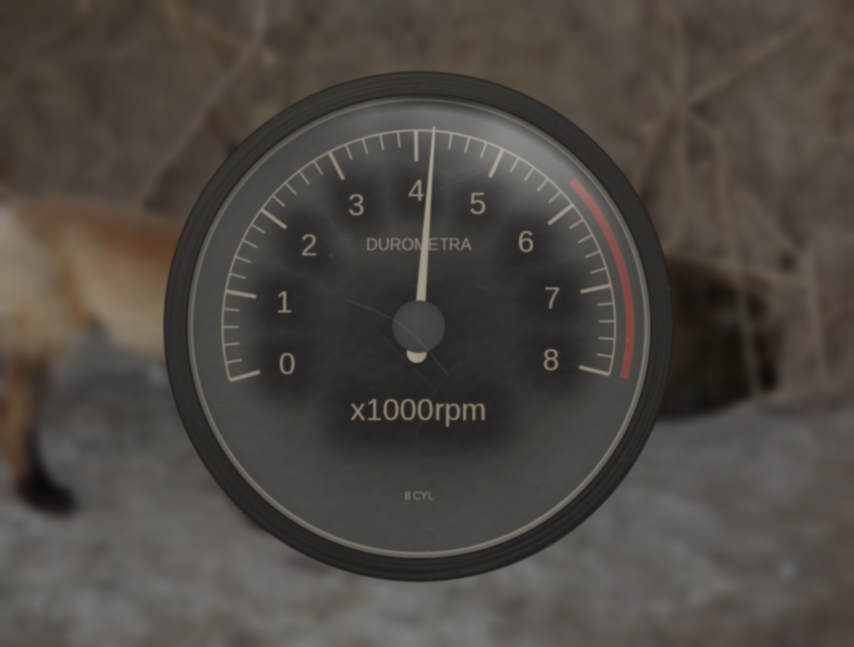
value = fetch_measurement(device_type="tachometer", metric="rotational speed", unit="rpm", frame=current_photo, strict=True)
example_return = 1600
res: 4200
